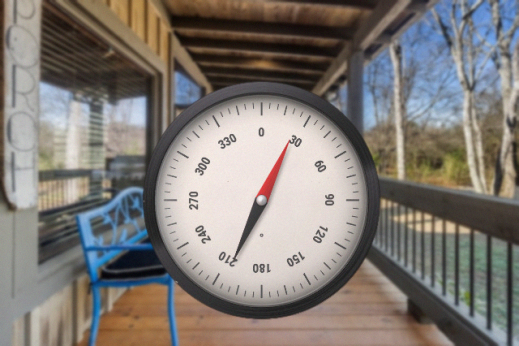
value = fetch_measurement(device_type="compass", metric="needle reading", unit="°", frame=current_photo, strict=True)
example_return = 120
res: 25
